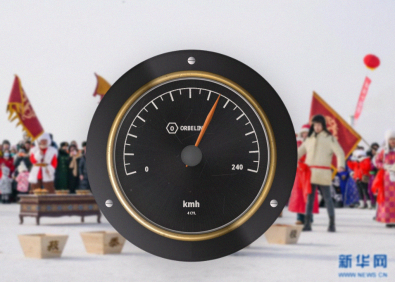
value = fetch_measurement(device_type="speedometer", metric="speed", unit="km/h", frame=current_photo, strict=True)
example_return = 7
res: 150
